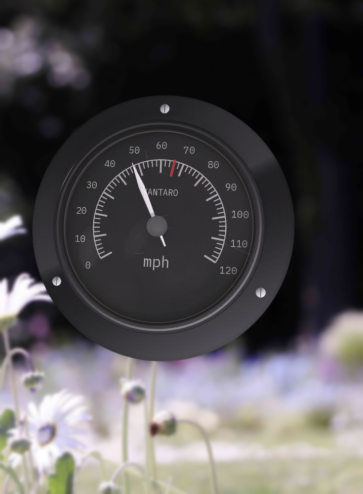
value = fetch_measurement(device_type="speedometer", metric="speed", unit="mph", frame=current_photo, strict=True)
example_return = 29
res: 48
